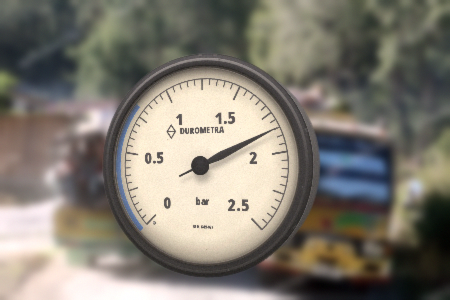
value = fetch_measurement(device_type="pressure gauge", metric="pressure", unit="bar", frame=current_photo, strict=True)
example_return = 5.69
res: 1.85
